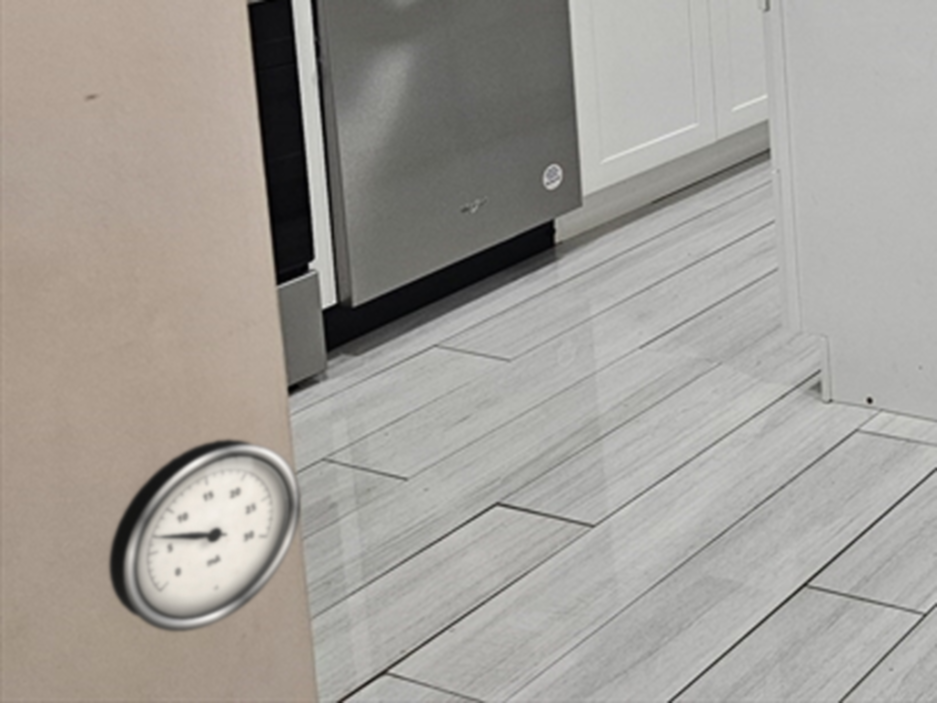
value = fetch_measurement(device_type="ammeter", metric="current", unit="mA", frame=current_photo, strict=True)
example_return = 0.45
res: 7
